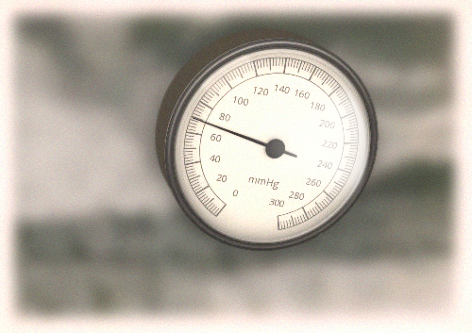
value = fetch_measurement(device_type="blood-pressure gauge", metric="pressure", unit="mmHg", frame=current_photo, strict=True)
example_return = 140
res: 70
